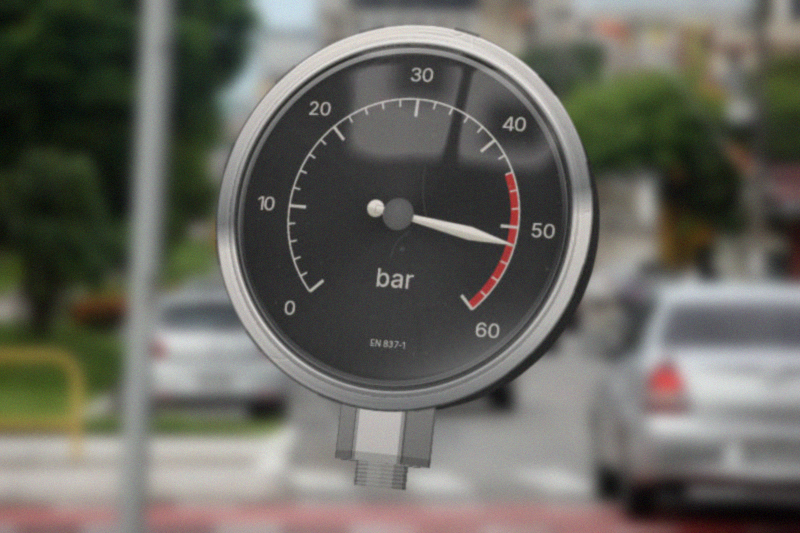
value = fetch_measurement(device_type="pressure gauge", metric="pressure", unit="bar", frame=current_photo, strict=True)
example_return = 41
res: 52
